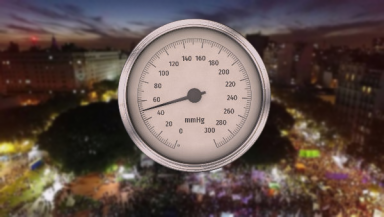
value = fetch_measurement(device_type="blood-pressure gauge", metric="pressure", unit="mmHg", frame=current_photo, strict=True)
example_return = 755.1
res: 50
